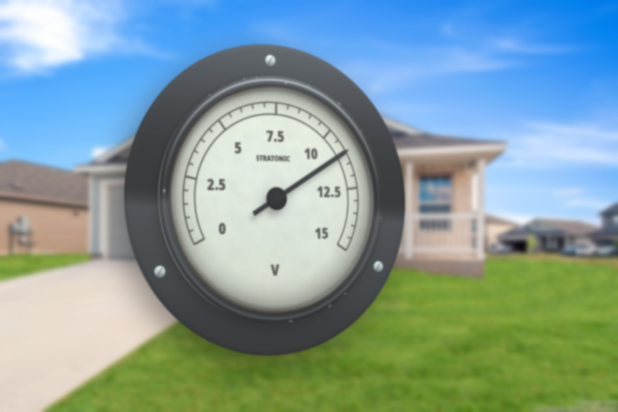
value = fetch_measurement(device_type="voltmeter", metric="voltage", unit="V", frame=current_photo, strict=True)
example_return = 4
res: 11
